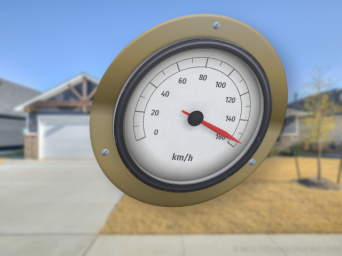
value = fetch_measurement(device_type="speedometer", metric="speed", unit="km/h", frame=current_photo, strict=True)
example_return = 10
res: 155
